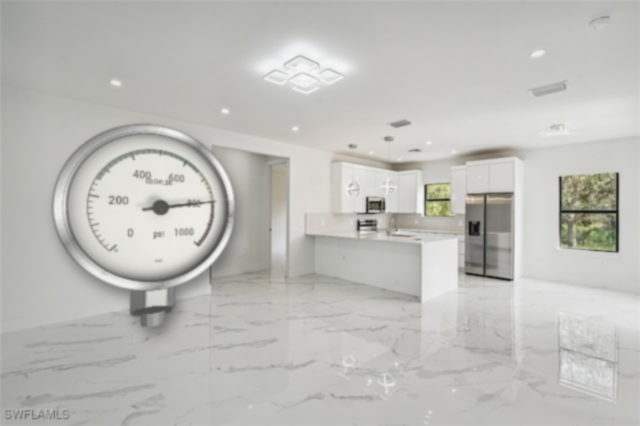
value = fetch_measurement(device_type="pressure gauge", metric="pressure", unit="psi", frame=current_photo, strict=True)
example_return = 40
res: 800
